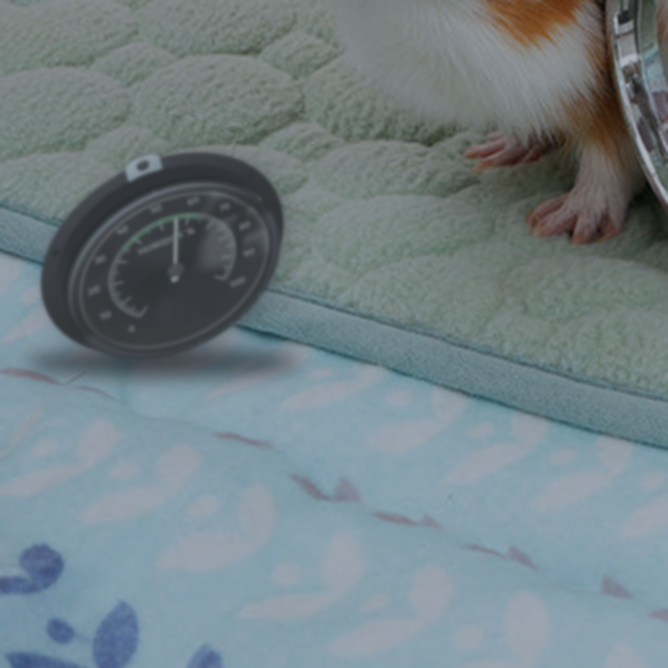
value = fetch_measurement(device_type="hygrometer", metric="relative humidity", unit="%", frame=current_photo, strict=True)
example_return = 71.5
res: 55
